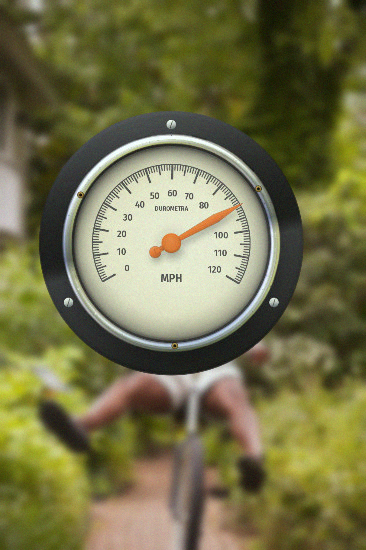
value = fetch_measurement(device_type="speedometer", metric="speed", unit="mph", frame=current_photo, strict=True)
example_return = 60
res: 90
